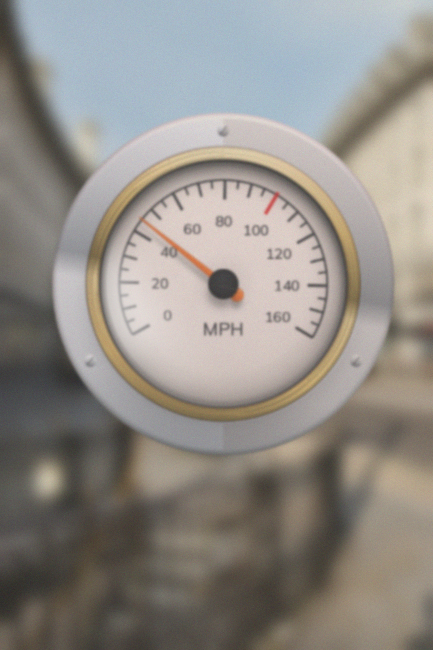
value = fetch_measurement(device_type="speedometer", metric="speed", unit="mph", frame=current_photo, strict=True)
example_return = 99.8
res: 45
